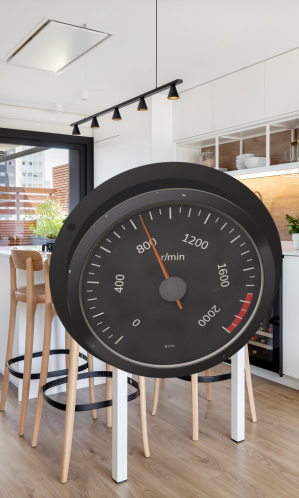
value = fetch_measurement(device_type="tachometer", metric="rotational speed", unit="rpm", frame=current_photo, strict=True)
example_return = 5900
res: 850
